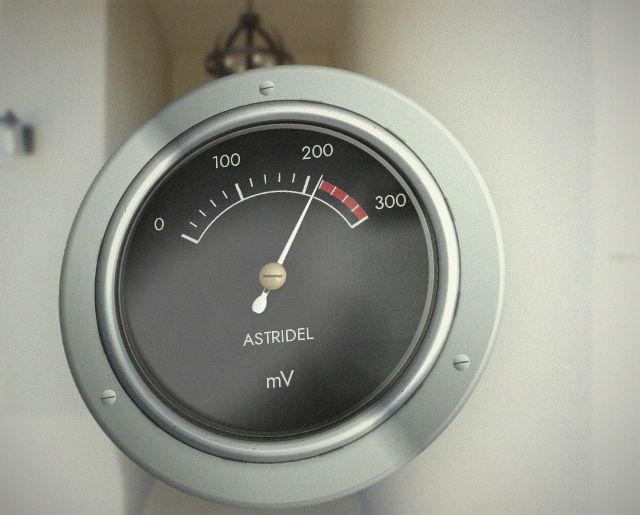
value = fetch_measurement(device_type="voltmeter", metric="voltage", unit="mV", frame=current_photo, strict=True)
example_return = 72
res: 220
